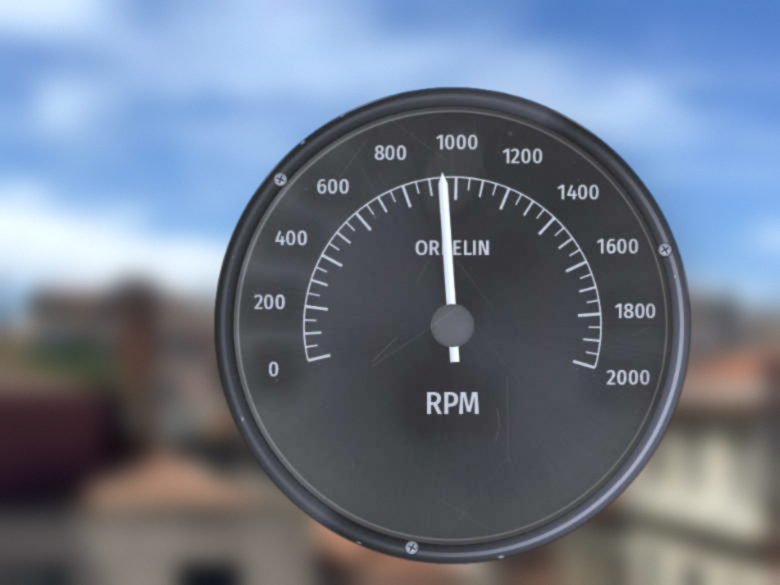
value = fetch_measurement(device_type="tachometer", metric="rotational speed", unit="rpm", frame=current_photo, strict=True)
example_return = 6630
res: 950
